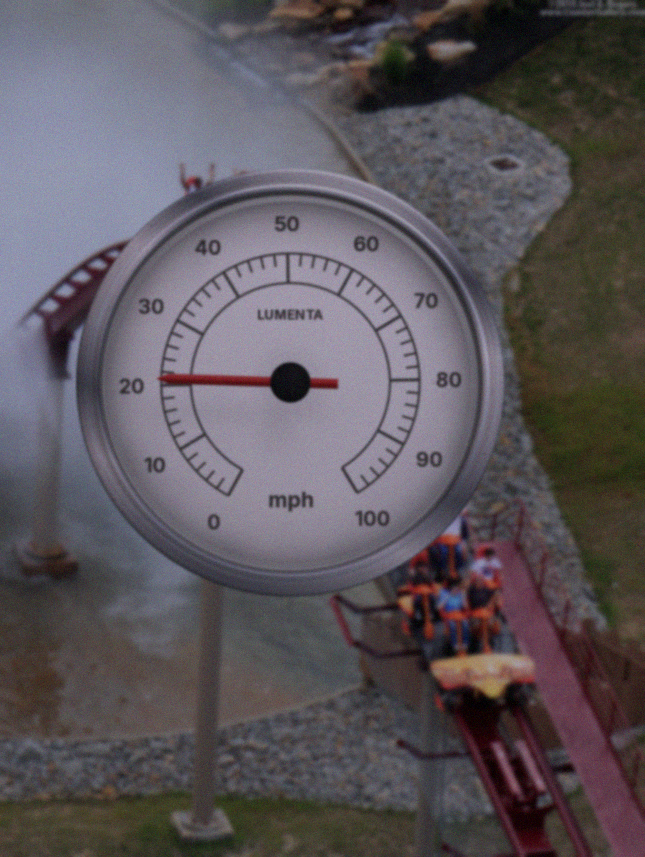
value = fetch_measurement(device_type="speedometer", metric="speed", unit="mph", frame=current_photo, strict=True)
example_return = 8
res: 21
